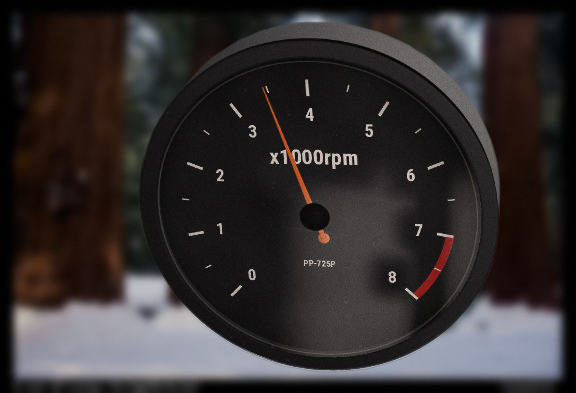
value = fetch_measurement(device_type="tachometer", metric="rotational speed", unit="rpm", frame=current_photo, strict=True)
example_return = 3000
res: 3500
